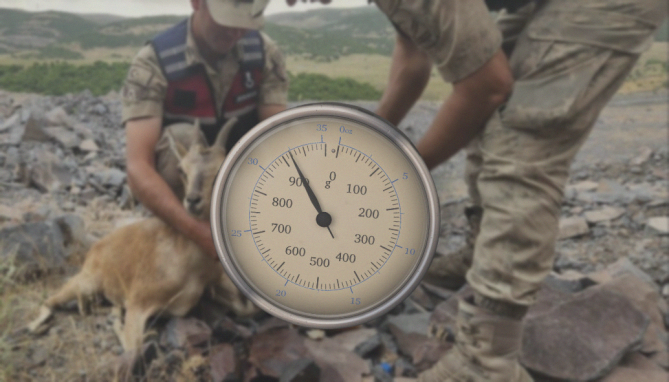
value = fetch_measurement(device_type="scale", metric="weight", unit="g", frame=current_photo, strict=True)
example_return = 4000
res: 920
